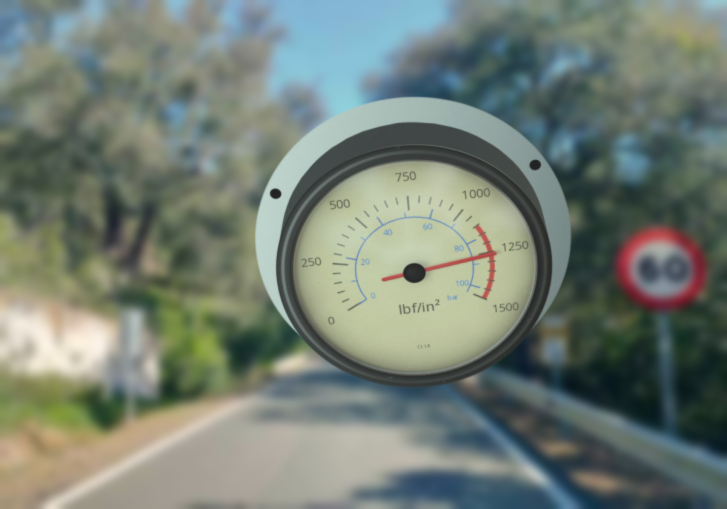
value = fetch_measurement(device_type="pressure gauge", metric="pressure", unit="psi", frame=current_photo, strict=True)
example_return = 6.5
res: 1250
